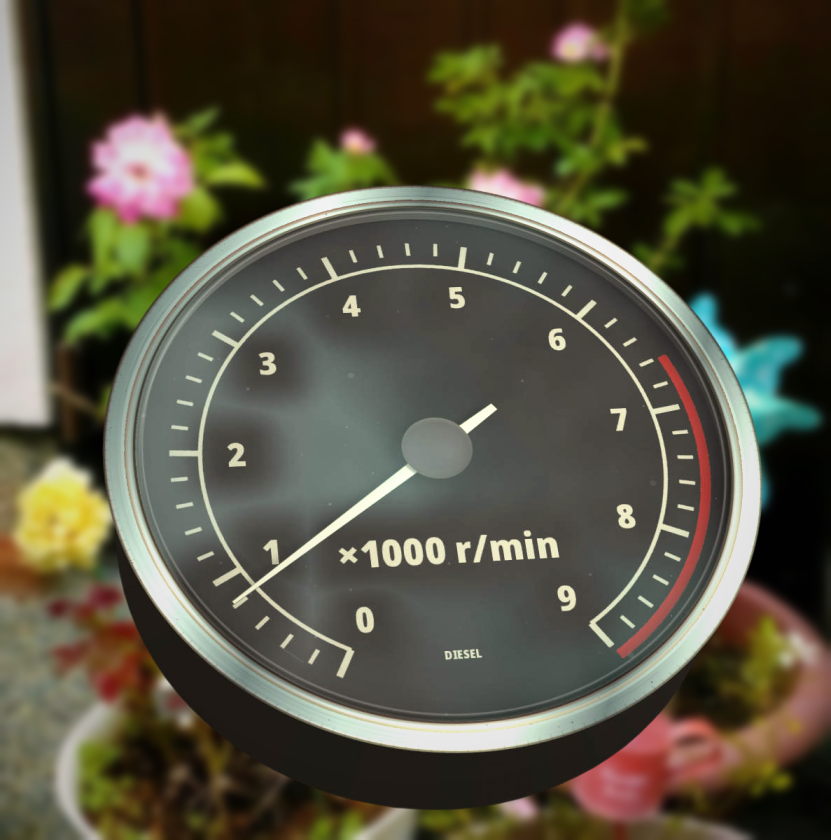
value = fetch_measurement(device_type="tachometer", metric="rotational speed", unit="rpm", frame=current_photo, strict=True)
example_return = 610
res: 800
